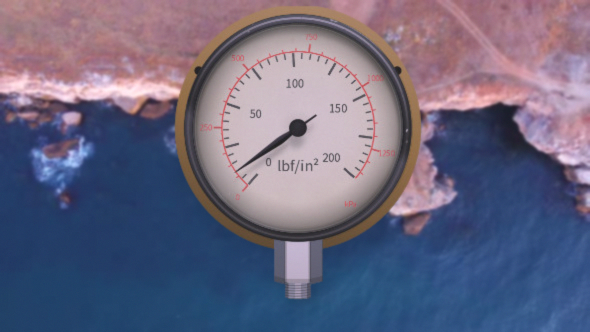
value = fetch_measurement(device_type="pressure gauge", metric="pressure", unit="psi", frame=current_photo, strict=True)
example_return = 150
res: 10
